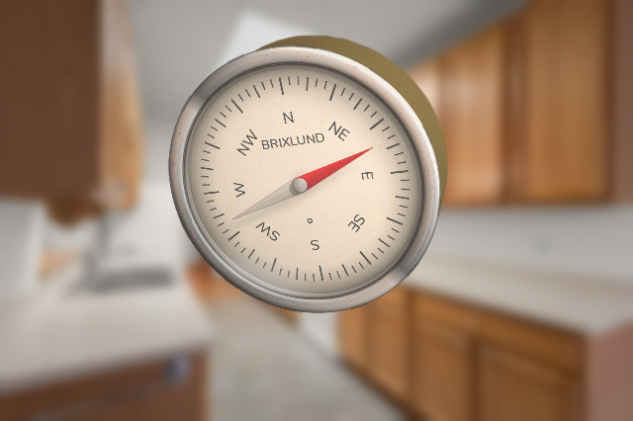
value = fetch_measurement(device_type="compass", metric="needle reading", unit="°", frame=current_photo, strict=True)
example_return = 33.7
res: 70
